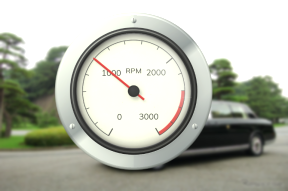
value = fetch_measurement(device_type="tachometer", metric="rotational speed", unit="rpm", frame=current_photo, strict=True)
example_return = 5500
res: 1000
